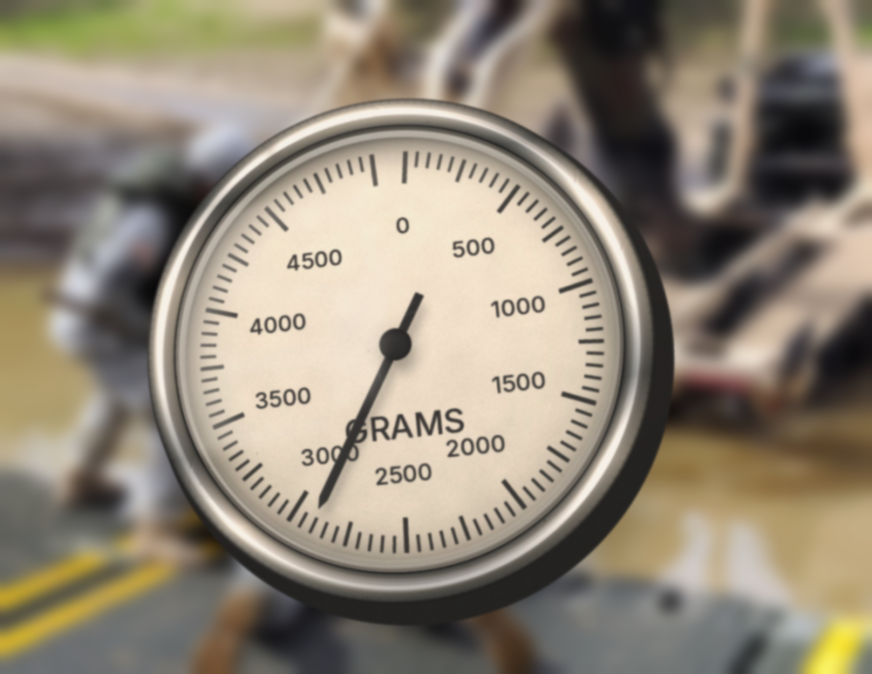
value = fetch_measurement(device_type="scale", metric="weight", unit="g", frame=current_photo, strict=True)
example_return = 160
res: 2900
